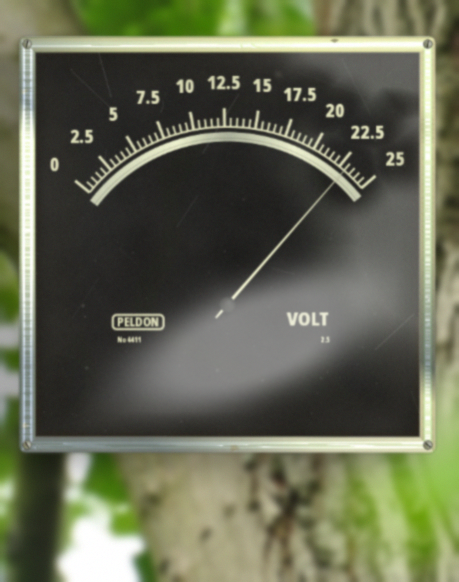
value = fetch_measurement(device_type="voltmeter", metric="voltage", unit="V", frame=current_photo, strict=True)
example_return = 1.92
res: 23
